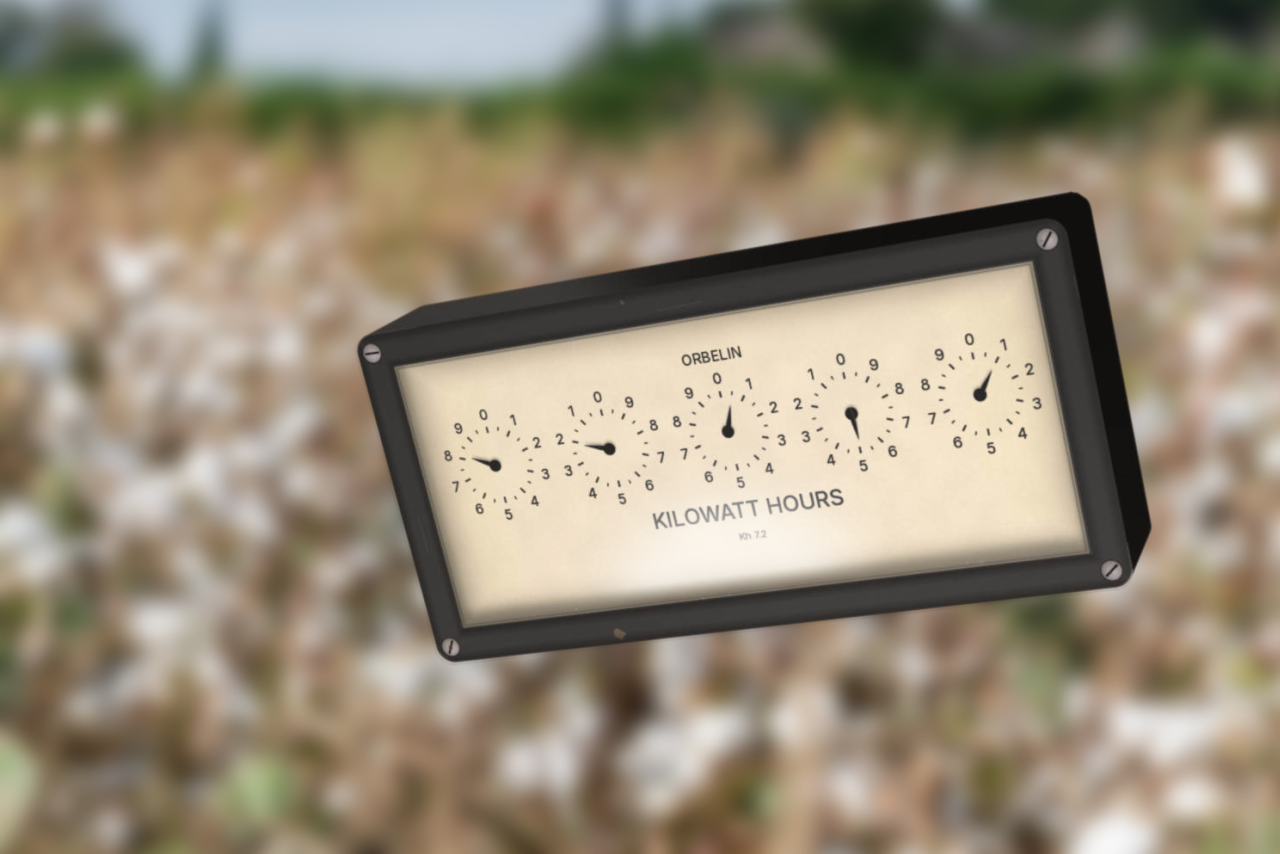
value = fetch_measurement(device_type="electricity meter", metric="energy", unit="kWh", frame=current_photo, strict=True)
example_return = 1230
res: 82051
